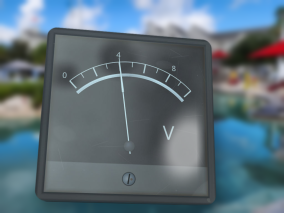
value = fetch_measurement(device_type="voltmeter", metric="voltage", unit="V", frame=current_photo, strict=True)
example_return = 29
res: 4
